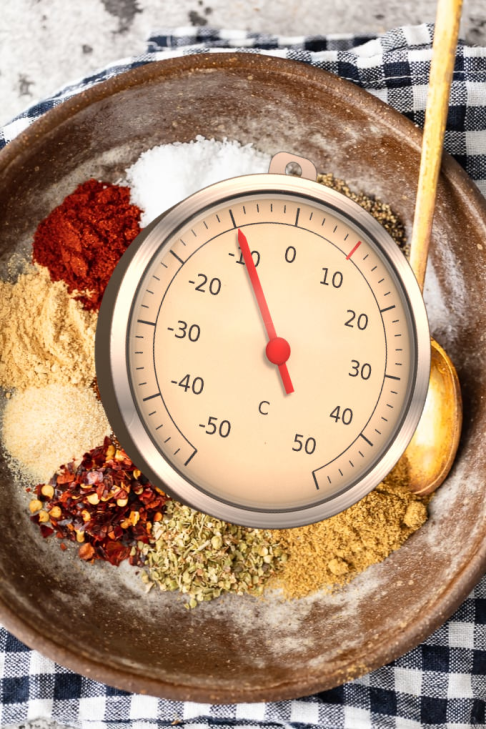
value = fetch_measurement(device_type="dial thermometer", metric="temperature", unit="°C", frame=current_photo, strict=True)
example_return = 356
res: -10
